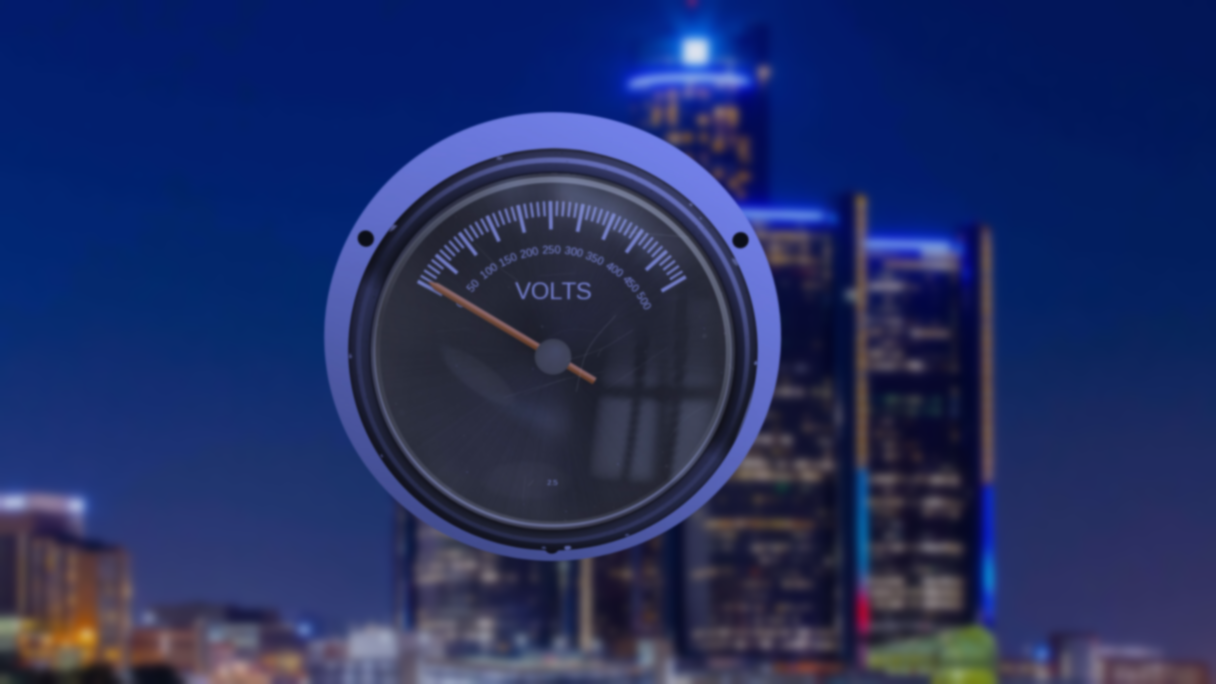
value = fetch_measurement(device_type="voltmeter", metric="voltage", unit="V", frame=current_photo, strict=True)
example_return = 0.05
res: 10
